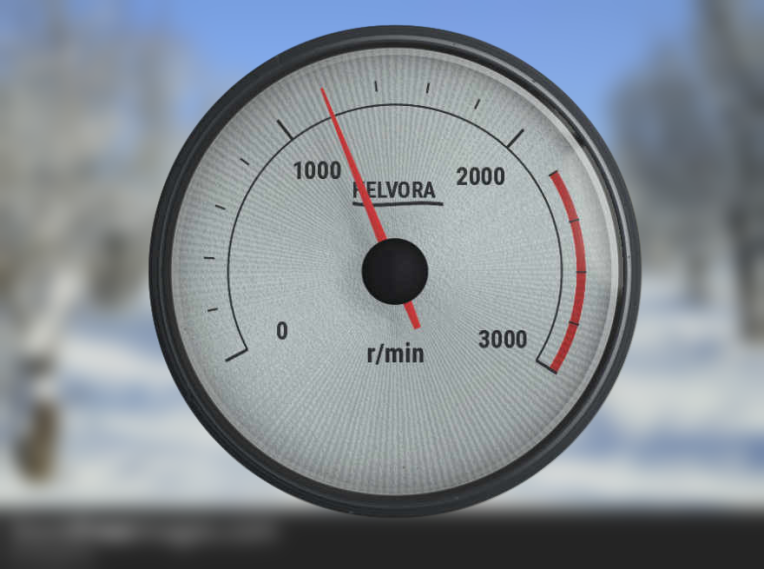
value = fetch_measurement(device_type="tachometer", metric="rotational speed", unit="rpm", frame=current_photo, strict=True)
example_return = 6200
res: 1200
